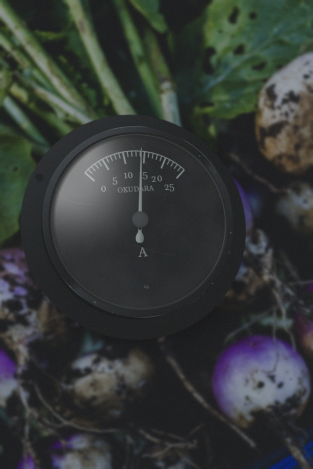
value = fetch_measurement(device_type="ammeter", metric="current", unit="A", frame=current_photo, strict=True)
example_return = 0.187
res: 14
